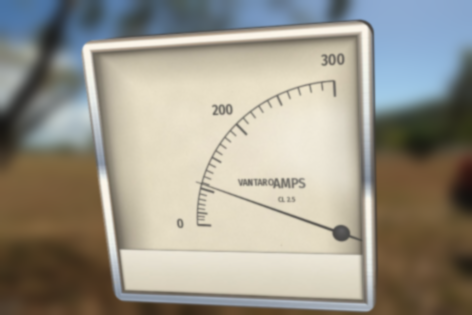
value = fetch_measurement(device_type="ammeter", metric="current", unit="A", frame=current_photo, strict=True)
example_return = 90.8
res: 110
